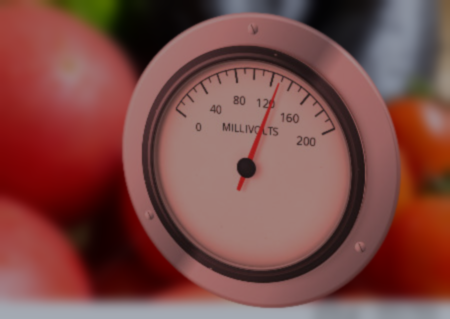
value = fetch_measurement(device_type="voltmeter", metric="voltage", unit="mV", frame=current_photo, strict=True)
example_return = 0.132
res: 130
